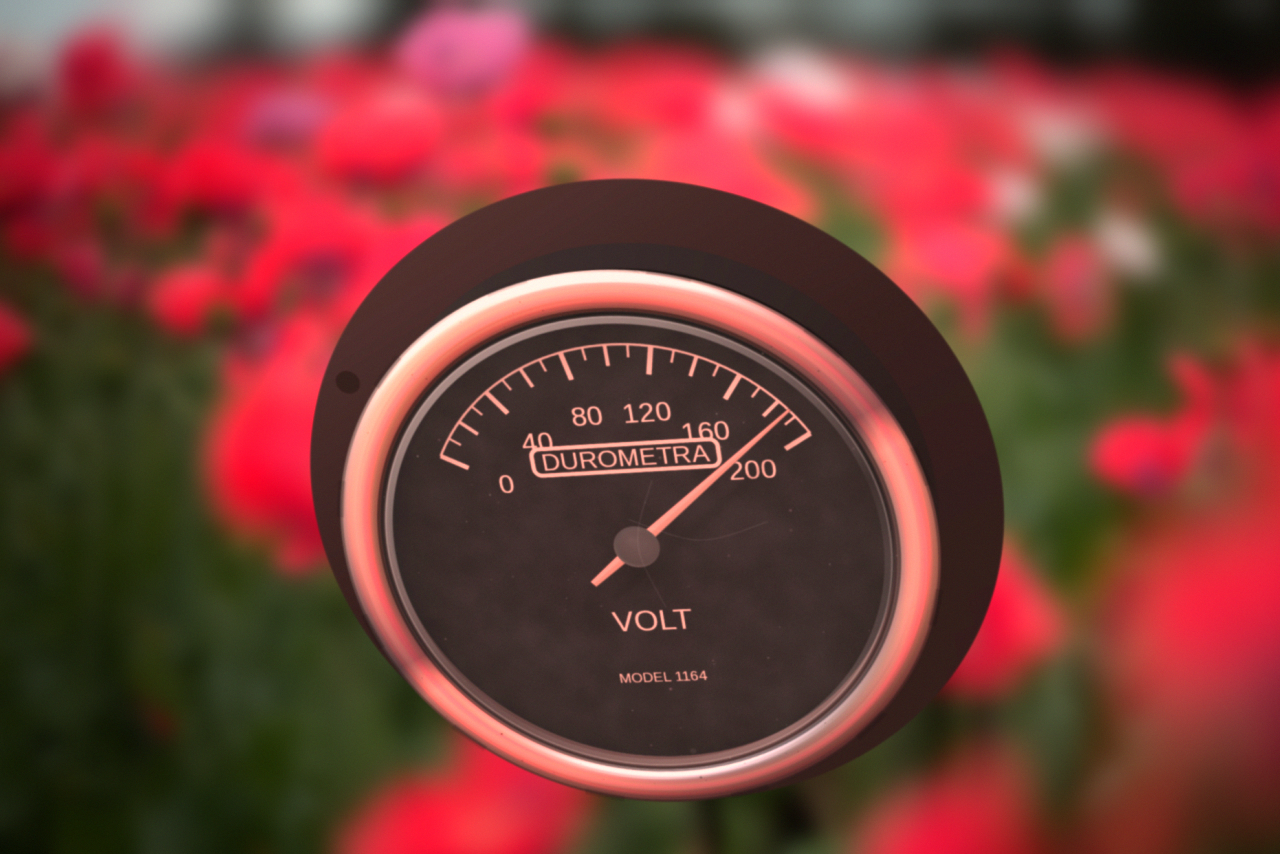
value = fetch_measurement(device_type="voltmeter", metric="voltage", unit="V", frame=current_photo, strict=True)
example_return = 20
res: 185
